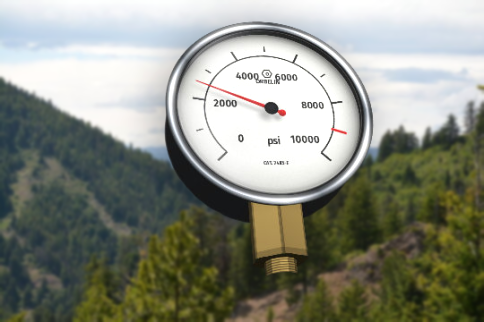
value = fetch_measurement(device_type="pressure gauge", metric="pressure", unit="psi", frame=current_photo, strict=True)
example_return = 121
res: 2500
